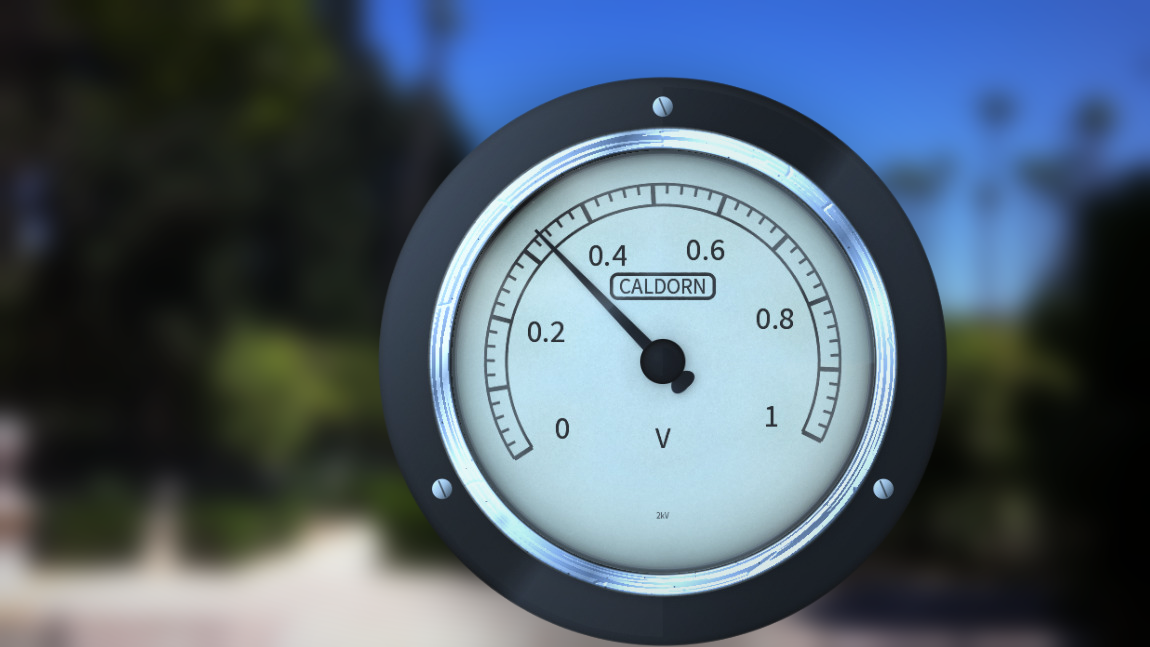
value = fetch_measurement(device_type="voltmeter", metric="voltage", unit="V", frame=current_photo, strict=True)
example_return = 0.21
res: 0.33
